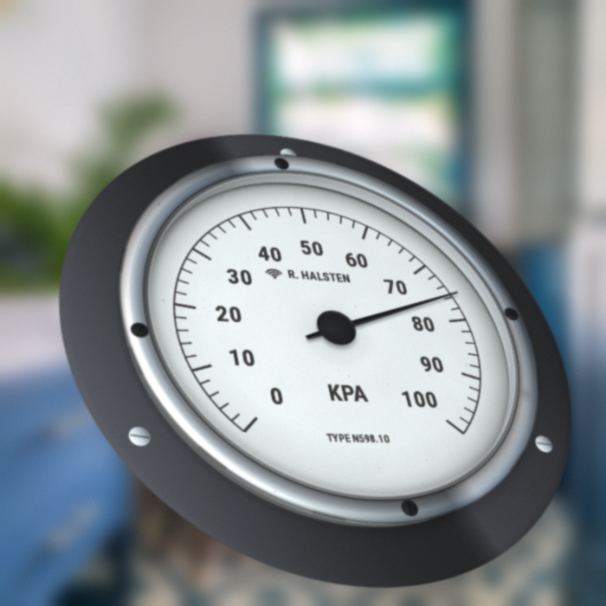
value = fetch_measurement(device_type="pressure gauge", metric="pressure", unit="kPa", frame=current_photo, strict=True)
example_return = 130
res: 76
